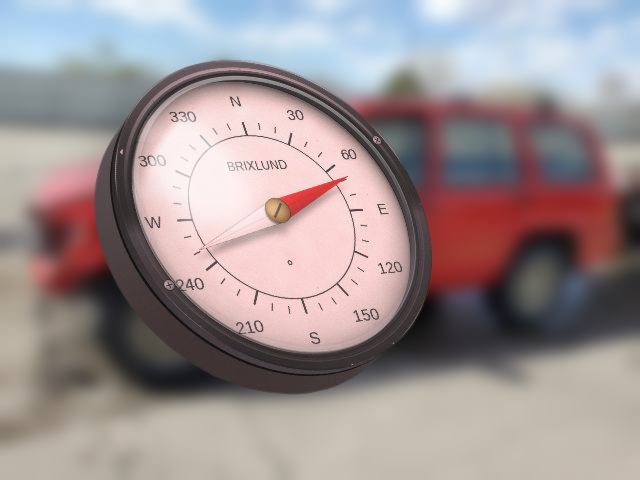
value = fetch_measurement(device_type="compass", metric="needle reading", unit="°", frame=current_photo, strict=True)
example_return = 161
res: 70
